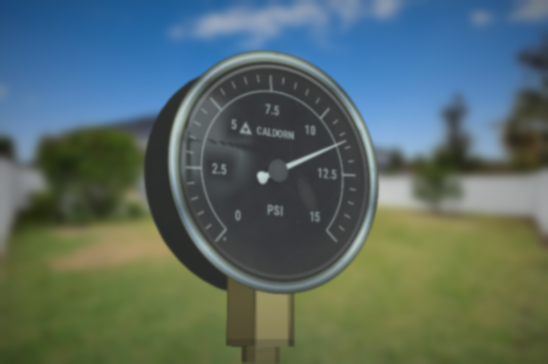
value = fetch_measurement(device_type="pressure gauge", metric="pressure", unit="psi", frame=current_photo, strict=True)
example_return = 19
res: 11.25
